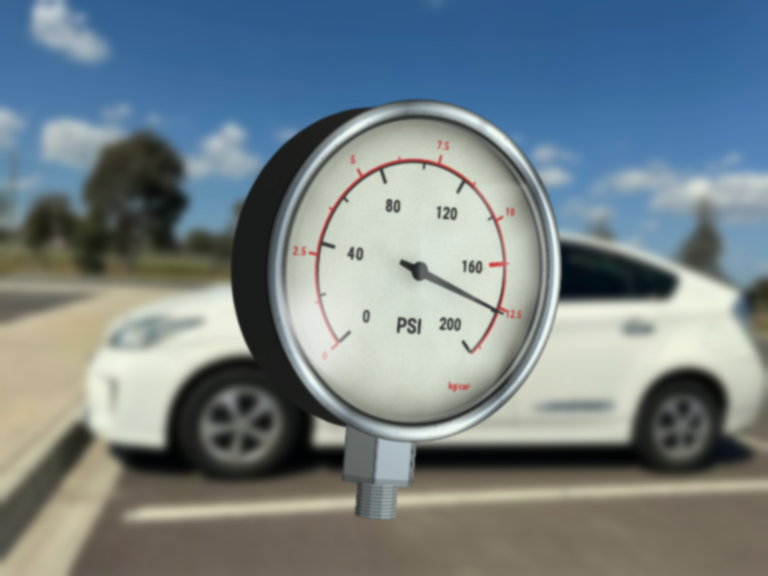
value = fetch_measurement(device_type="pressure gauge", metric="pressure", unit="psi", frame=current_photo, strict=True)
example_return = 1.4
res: 180
